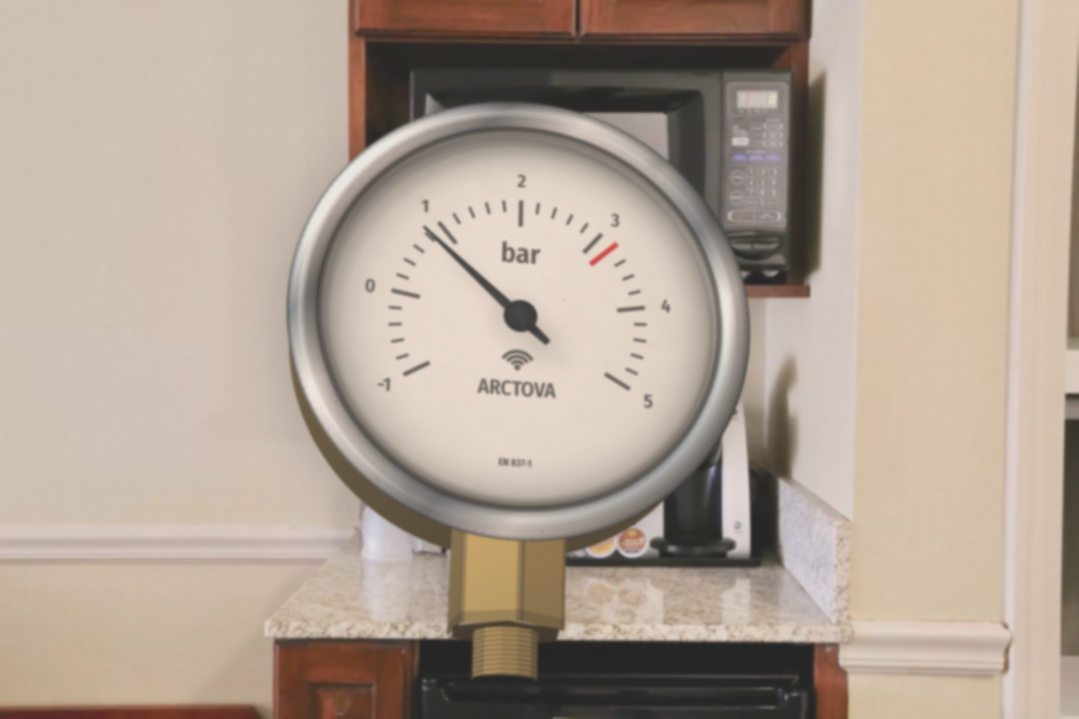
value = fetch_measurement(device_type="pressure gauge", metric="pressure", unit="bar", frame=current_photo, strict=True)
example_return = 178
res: 0.8
